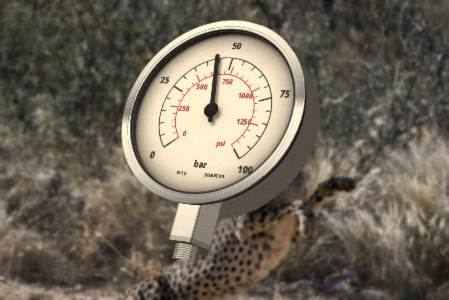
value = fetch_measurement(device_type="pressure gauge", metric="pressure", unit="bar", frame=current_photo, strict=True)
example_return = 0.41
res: 45
